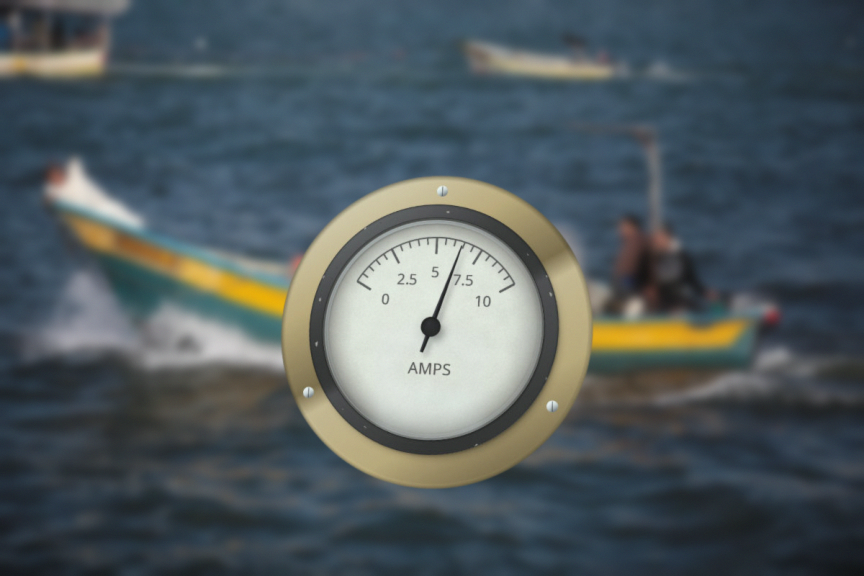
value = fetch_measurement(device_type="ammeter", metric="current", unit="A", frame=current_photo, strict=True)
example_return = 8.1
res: 6.5
